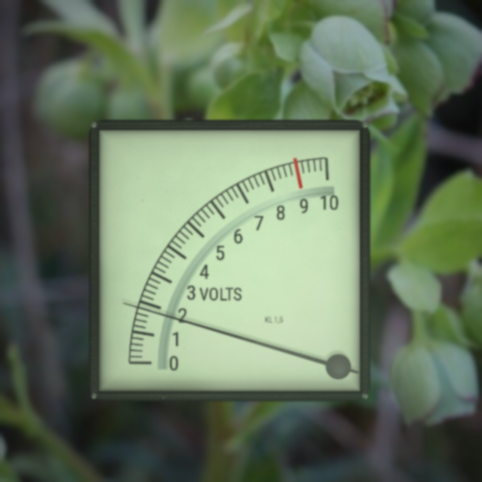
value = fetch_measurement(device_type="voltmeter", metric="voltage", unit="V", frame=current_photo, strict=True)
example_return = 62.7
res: 1.8
